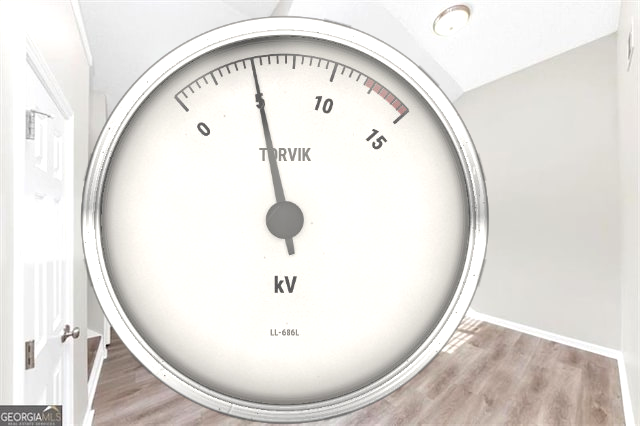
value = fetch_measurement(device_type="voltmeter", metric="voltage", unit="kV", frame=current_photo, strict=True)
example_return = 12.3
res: 5
